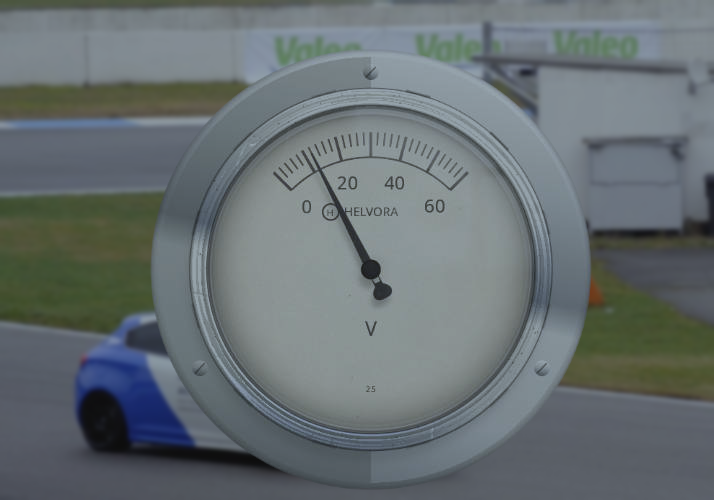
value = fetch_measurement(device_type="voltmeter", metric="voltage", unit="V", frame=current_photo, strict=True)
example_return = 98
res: 12
